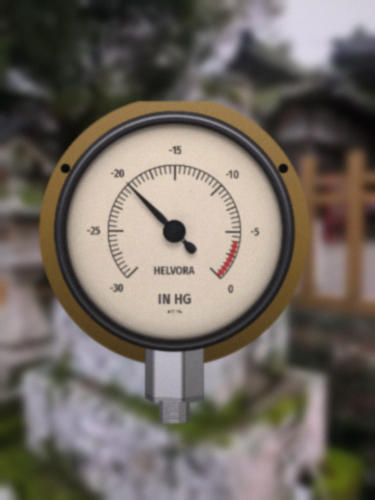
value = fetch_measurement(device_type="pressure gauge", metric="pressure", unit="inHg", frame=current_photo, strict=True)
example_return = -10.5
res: -20
